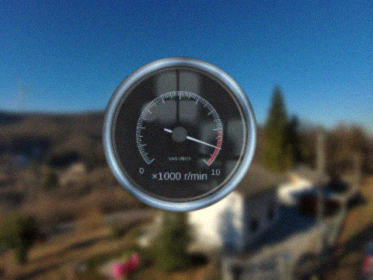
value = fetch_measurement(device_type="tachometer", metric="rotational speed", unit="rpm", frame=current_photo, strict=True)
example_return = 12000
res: 9000
